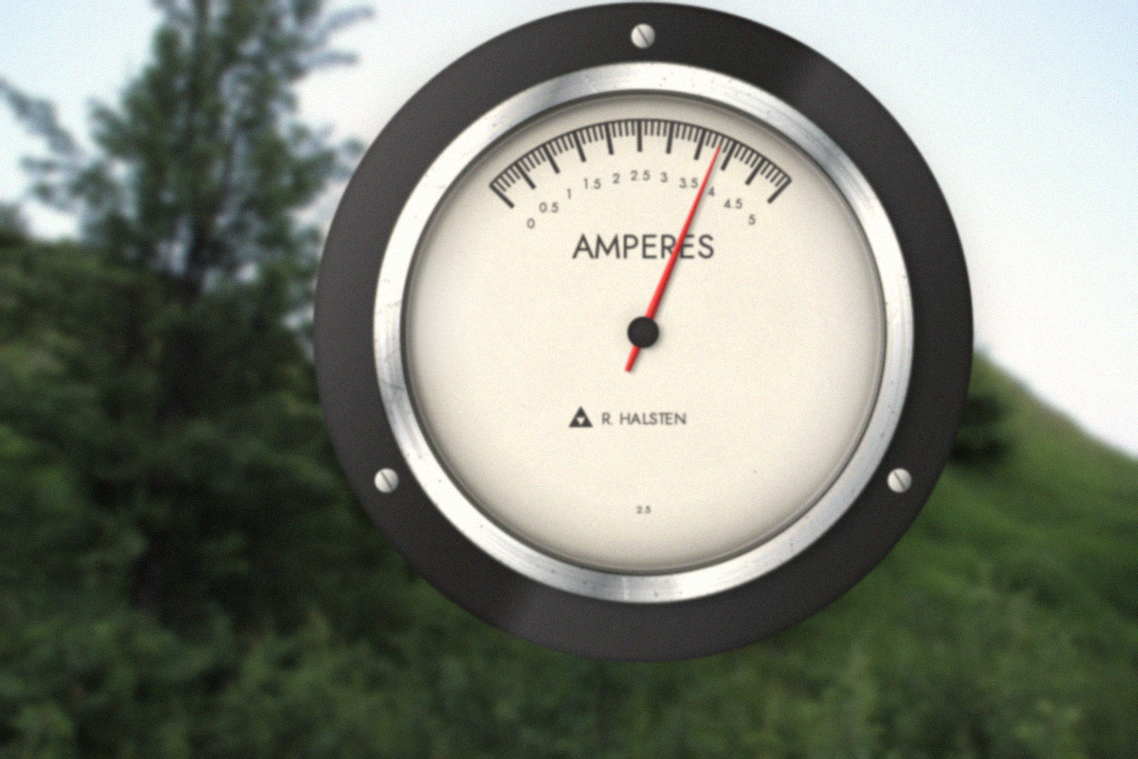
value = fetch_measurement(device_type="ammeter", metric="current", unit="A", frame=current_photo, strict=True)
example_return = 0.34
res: 3.8
